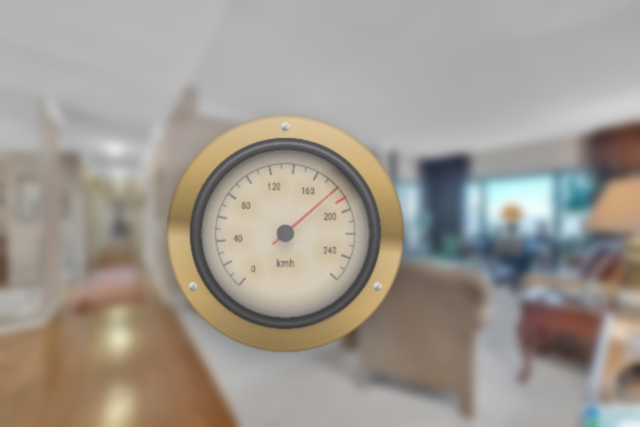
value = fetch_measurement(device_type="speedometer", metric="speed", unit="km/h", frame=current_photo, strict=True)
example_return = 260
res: 180
